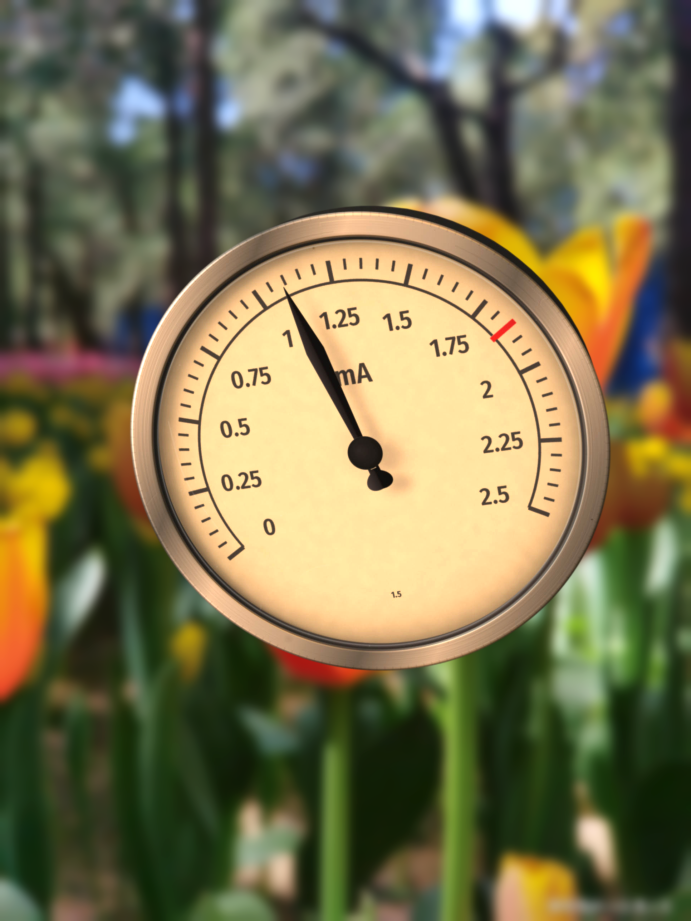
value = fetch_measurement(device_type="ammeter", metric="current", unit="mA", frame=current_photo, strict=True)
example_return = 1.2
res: 1.1
